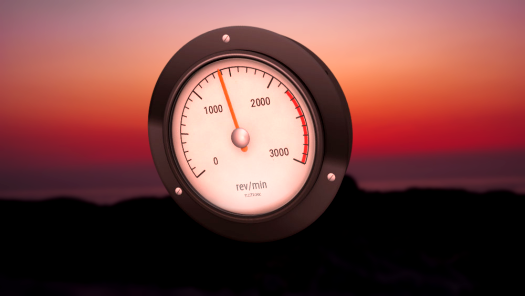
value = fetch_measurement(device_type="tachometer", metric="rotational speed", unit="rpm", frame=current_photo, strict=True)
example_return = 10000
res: 1400
